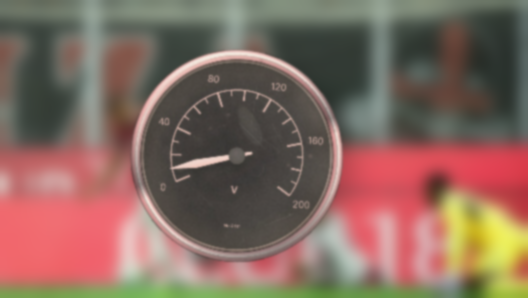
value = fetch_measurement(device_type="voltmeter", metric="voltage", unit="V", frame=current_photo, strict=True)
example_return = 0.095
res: 10
